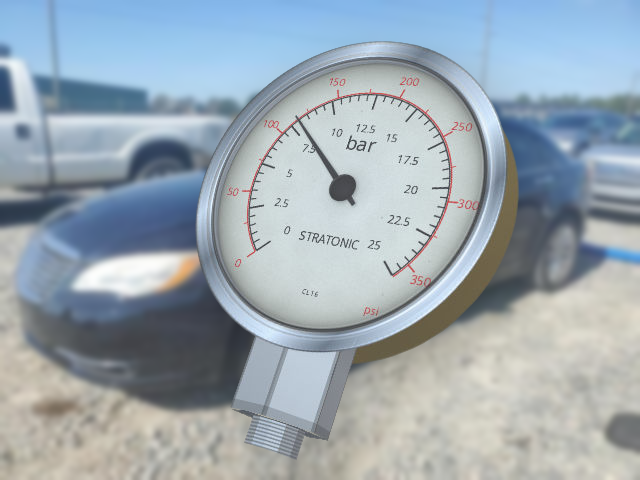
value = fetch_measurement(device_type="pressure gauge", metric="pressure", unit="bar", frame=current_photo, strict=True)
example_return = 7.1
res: 8
